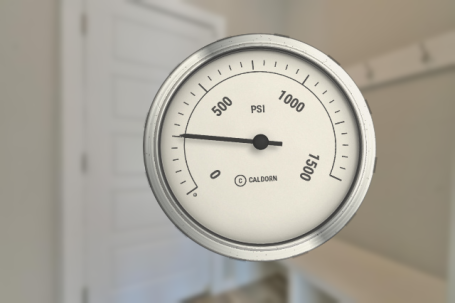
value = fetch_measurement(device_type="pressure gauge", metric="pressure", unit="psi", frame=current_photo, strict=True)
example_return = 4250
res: 250
